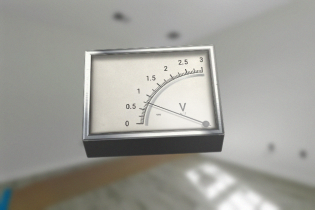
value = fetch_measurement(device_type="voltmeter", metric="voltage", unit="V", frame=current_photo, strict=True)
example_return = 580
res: 0.75
